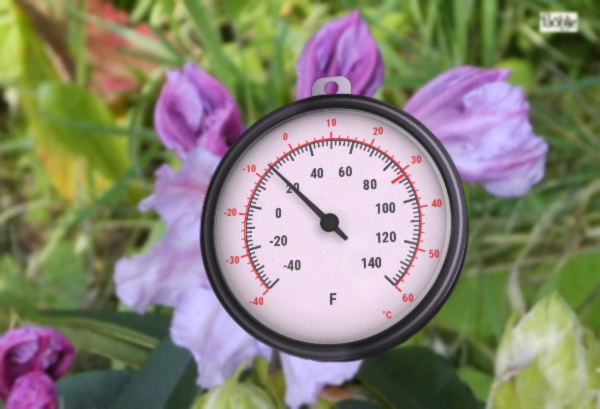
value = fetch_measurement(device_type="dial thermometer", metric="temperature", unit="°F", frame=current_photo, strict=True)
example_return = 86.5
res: 20
